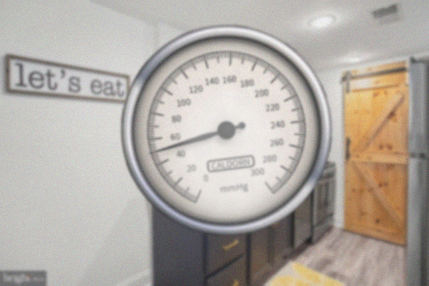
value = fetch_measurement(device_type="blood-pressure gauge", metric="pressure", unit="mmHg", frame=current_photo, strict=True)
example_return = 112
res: 50
